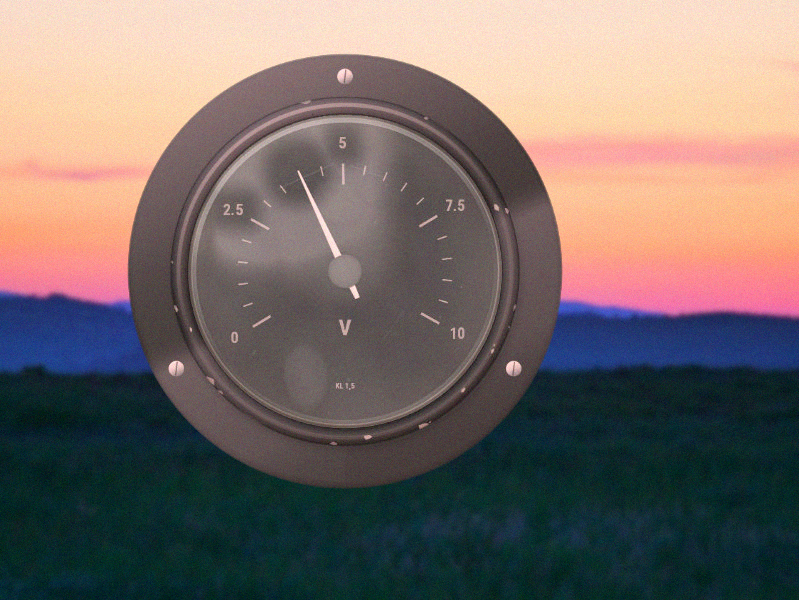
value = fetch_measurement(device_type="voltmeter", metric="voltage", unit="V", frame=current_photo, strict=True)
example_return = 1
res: 4
